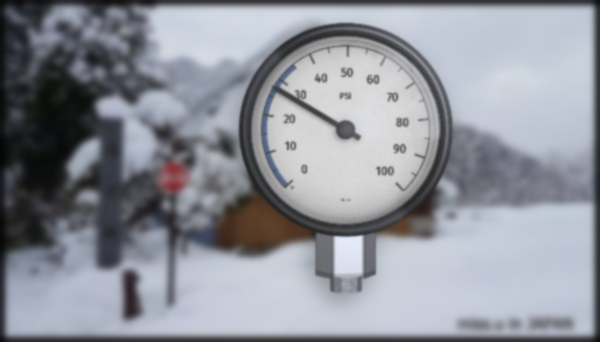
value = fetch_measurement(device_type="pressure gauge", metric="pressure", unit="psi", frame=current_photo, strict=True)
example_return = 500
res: 27.5
